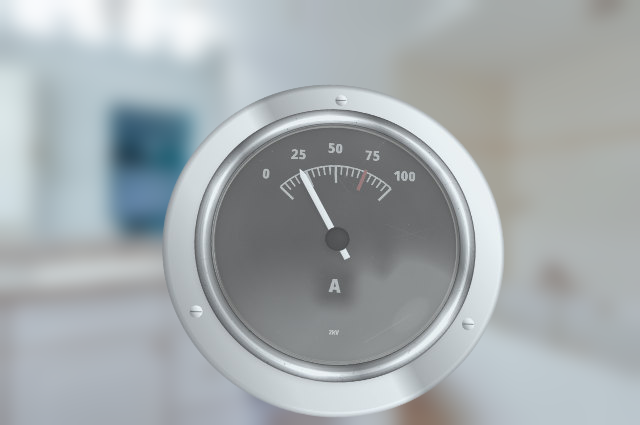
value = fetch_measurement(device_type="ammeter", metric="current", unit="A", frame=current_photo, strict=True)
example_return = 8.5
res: 20
